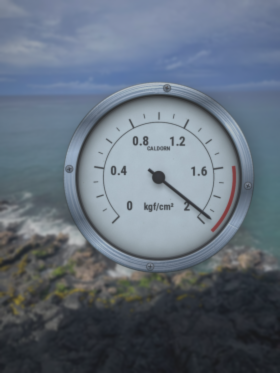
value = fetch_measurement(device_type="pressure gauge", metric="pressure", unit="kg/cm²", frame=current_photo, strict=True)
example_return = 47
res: 1.95
